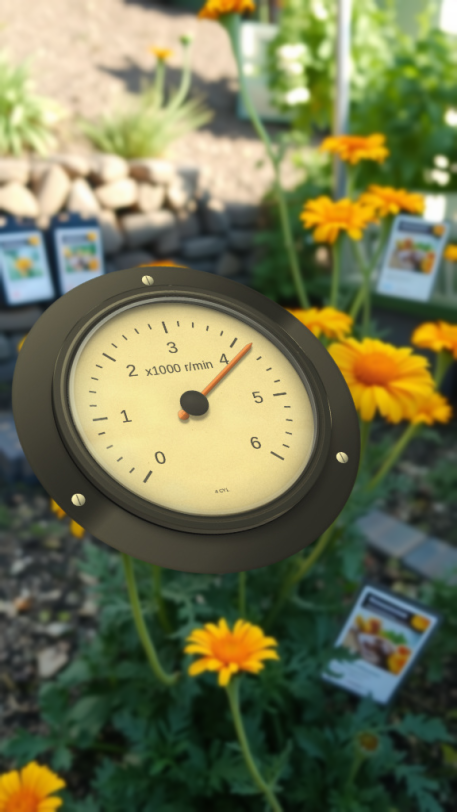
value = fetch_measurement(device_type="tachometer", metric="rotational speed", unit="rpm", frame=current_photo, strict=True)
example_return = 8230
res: 4200
